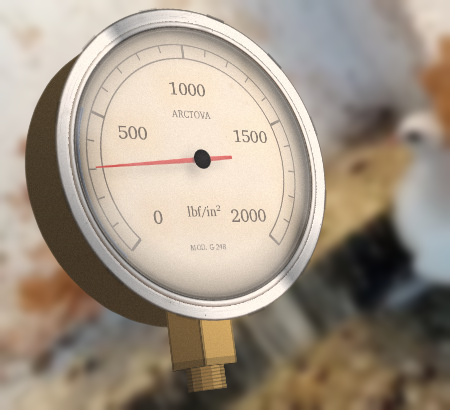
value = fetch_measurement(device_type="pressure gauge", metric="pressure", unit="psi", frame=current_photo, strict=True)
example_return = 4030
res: 300
